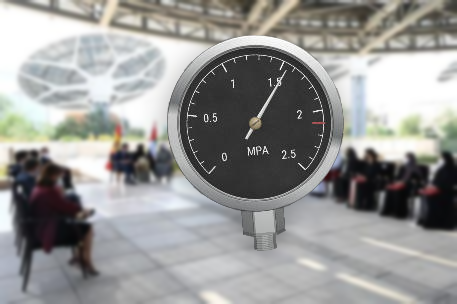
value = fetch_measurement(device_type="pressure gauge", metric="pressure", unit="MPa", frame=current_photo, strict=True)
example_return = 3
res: 1.55
